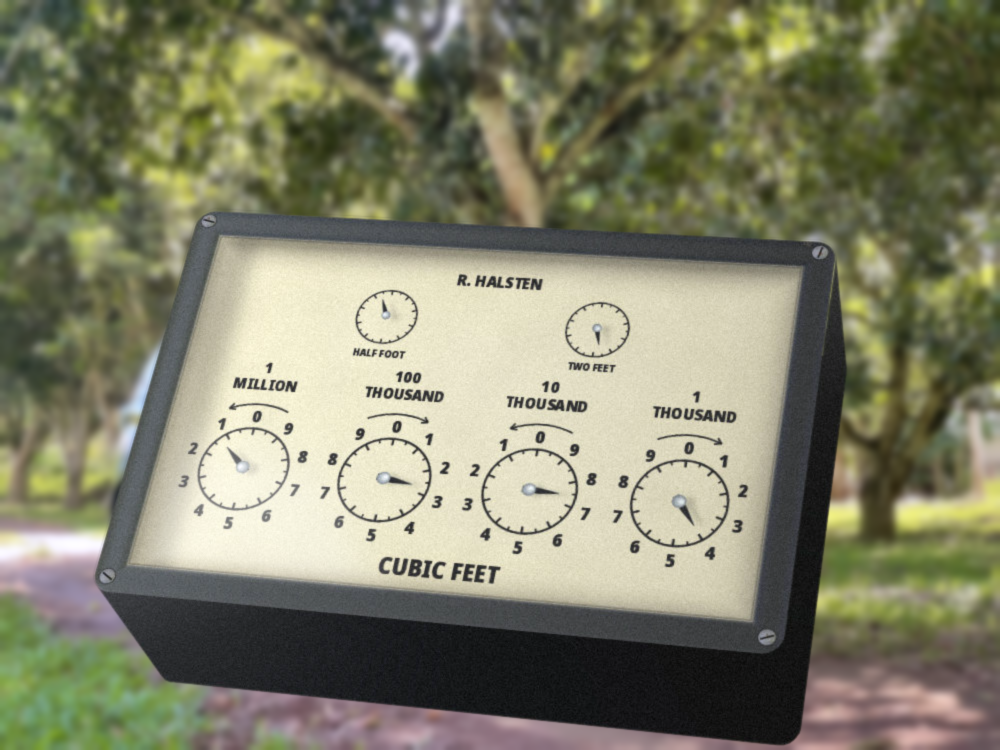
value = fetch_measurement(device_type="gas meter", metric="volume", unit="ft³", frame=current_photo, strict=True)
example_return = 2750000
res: 127400
